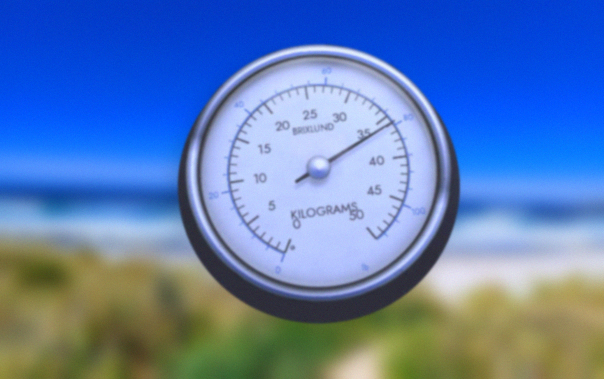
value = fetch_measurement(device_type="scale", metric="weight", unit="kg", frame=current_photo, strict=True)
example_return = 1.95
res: 36
